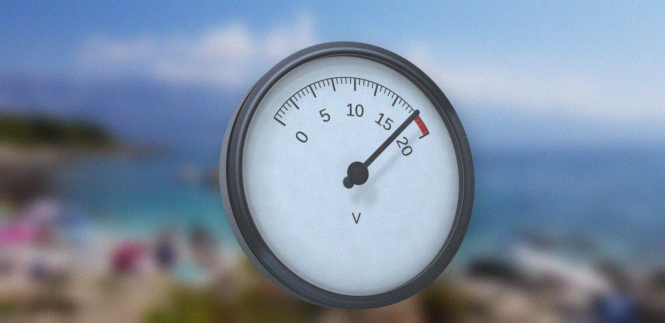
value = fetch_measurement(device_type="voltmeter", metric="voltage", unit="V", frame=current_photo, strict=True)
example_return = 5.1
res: 17.5
